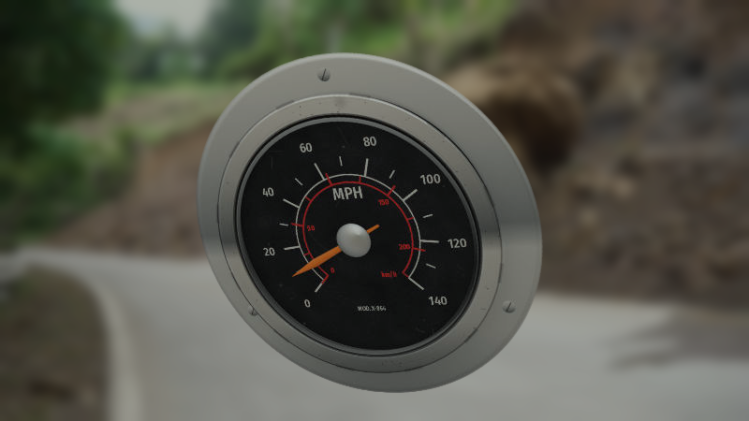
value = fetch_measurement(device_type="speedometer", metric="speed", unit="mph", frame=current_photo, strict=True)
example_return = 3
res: 10
